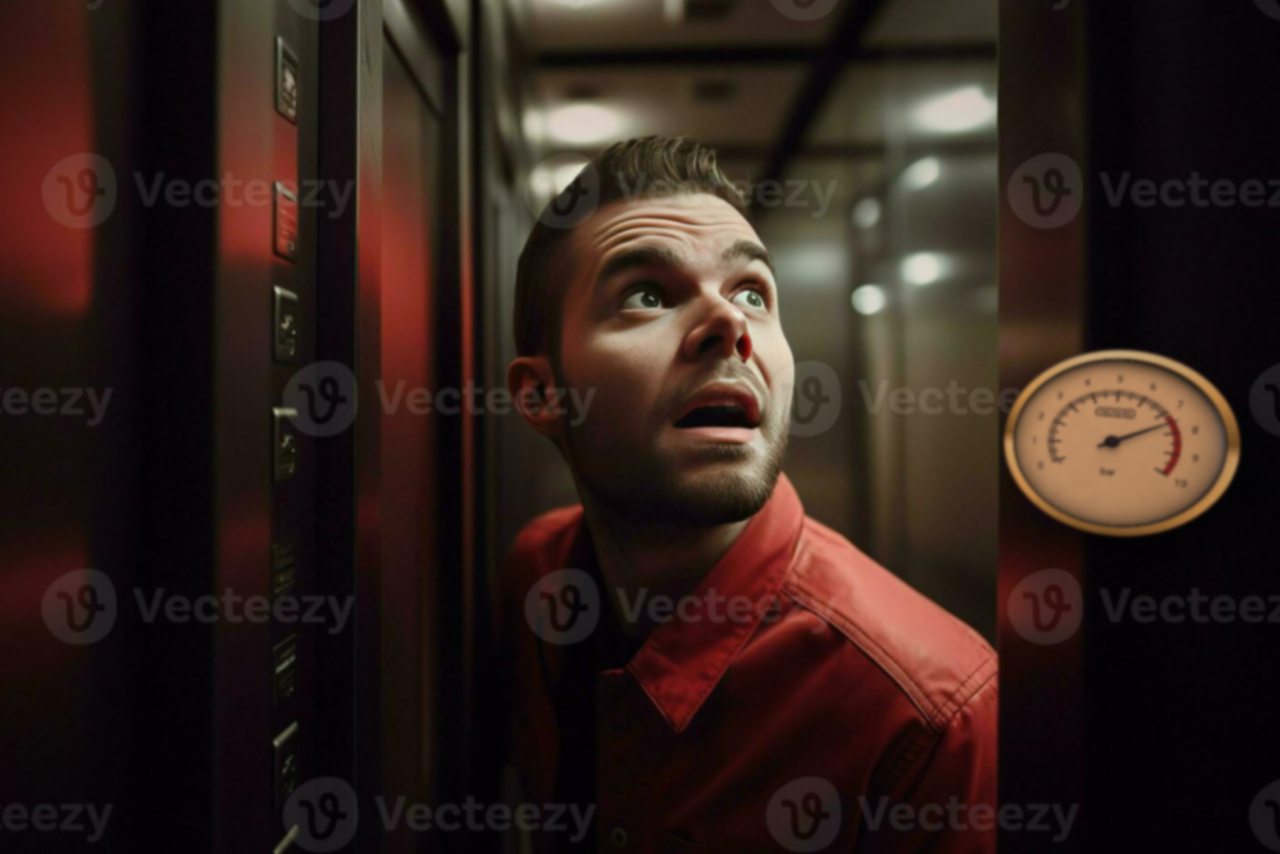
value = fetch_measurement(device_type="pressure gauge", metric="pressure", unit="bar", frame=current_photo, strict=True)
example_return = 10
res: 7.5
